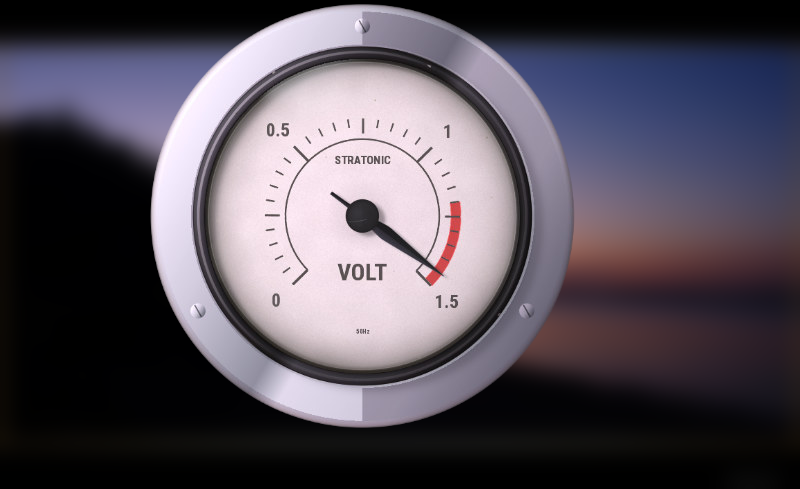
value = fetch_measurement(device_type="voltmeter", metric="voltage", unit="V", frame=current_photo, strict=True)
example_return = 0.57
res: 1.45
